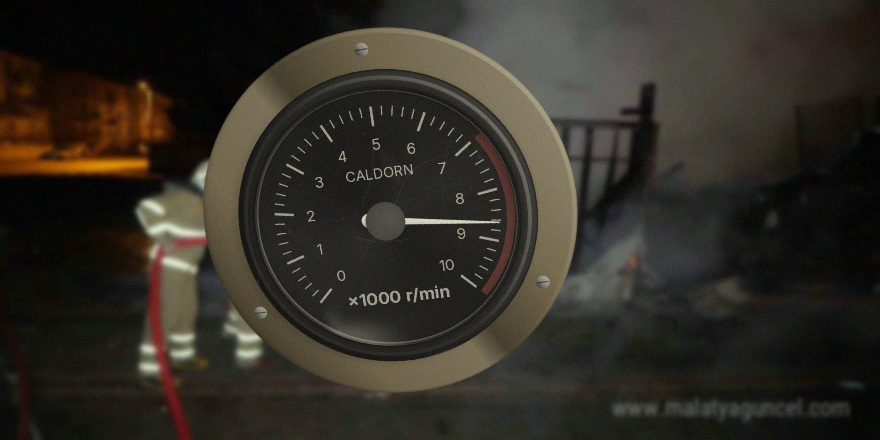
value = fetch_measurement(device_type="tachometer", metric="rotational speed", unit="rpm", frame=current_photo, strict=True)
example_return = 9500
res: 8600
